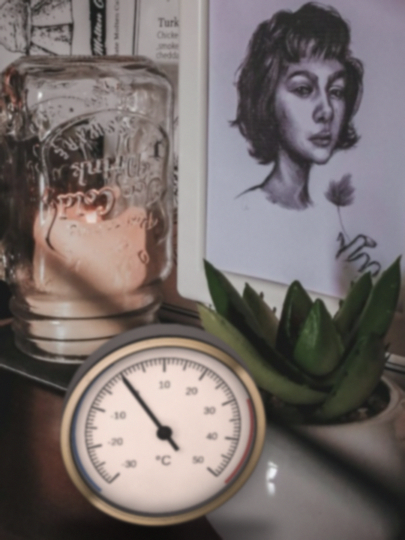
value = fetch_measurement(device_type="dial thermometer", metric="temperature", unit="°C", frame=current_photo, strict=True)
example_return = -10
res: 0
